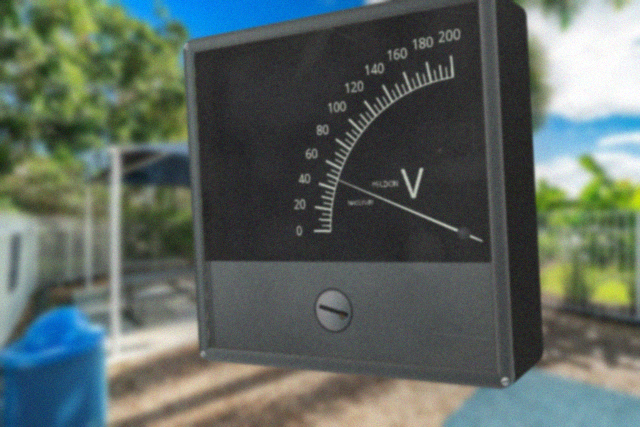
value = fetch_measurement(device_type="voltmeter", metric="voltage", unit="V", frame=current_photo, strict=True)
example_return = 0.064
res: 50
